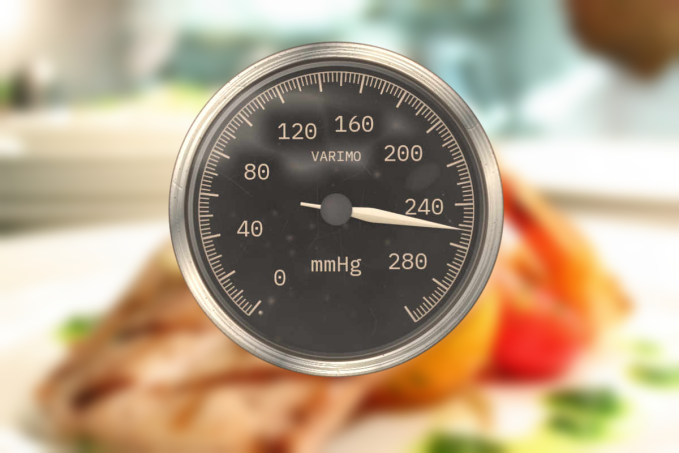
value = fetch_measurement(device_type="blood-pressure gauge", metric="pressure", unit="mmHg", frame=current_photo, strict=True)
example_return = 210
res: 252
